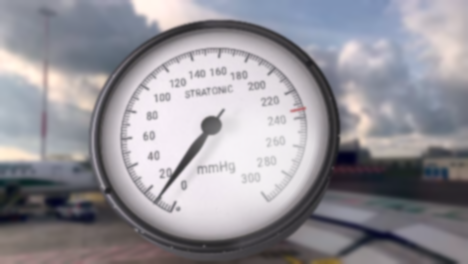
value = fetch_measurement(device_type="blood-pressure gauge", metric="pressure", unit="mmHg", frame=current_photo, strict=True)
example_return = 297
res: 10
